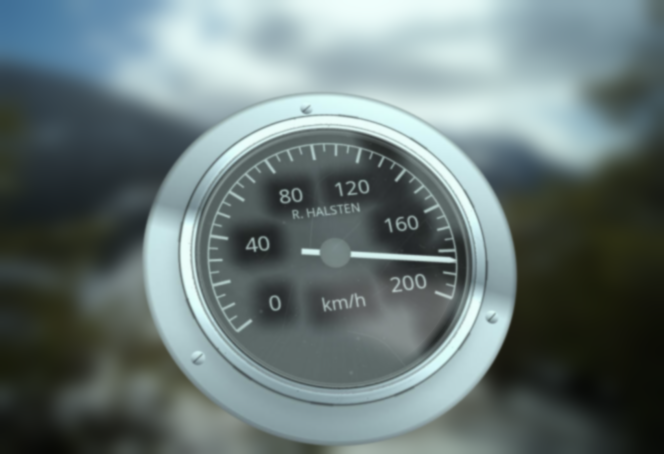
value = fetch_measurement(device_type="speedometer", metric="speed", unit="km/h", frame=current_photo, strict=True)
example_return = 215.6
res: 185
